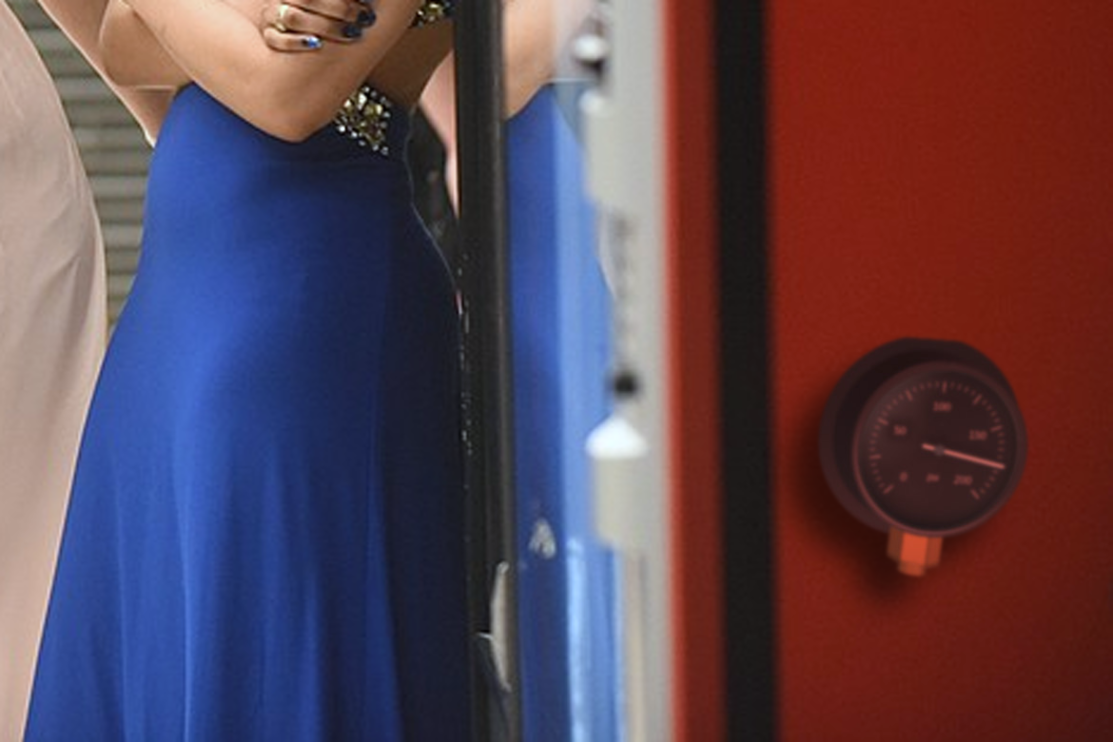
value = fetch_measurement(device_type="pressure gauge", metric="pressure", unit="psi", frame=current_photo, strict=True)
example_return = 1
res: 175
